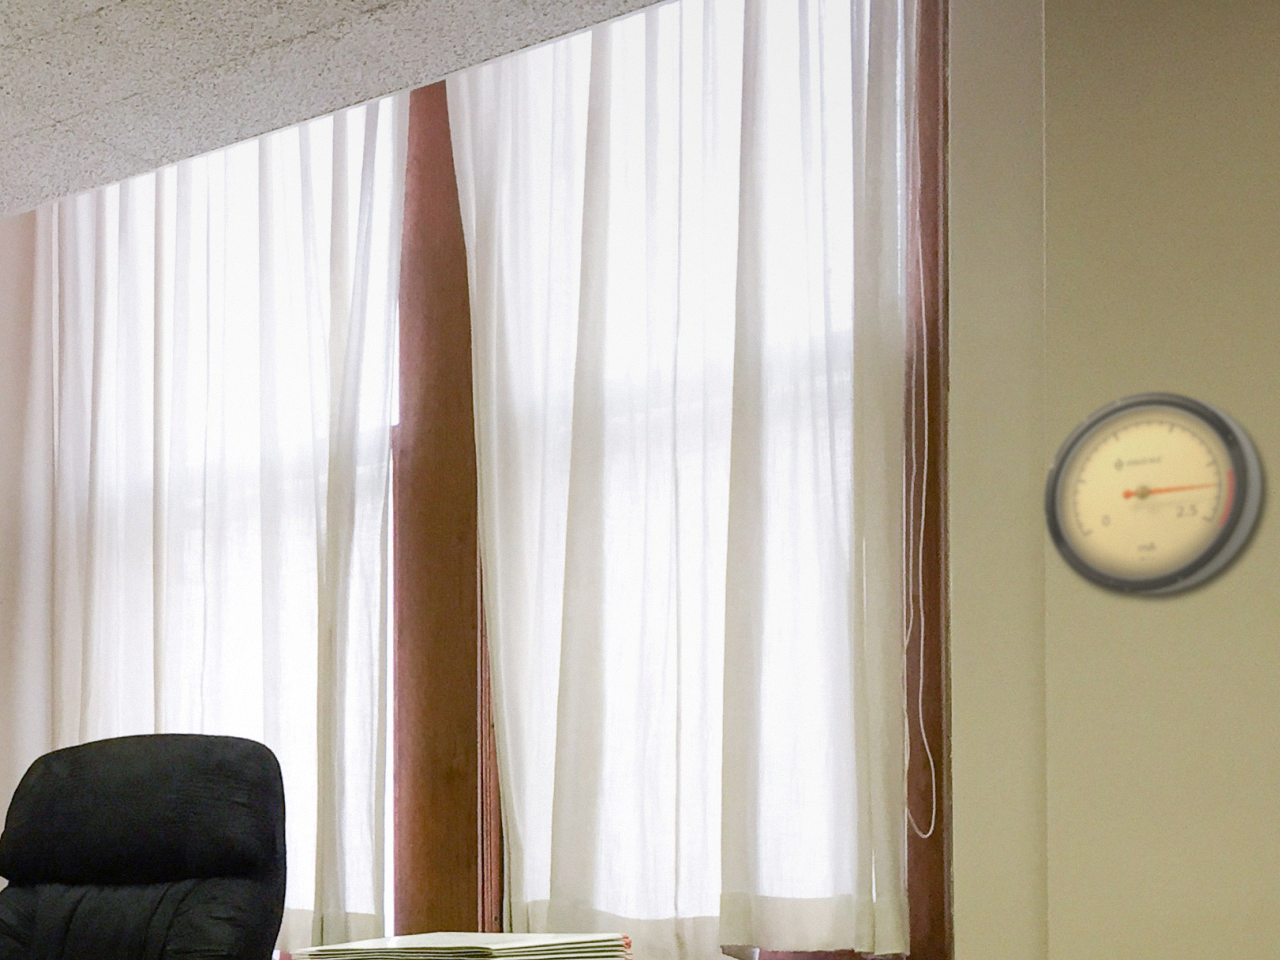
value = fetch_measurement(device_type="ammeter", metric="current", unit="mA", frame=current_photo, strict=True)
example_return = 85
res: 2.2
